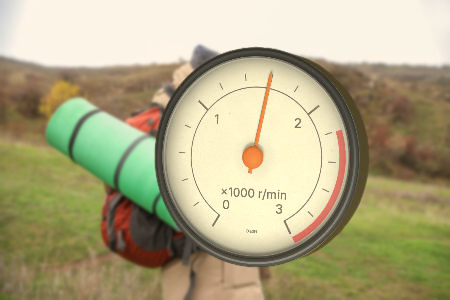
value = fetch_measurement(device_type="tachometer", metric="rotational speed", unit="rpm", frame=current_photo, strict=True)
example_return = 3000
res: 1600
